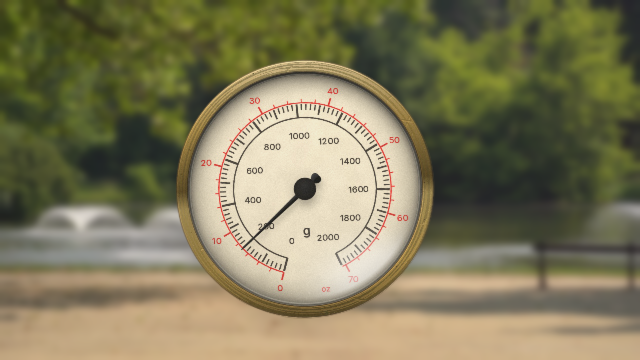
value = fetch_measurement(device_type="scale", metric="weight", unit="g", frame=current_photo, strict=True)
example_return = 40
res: 200
